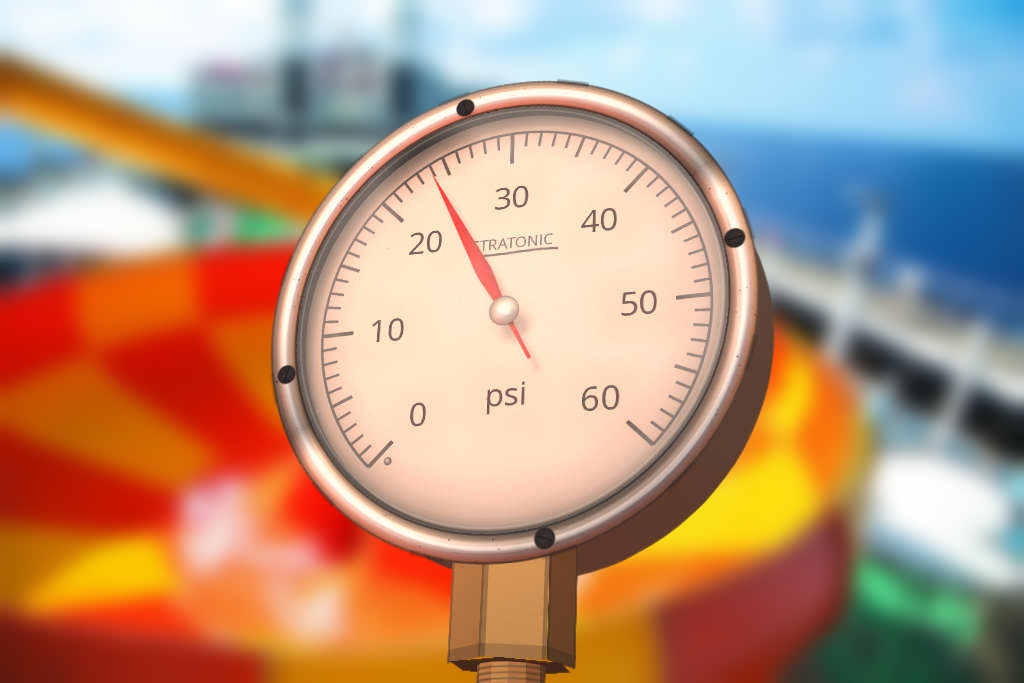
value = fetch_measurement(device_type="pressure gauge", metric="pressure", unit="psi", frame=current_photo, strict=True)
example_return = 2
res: 24
